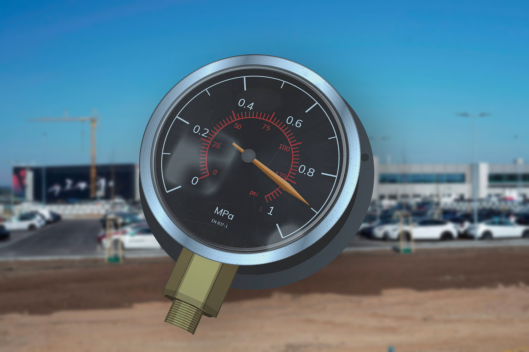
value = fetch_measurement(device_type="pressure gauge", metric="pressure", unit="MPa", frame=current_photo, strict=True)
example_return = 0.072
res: 0.9
